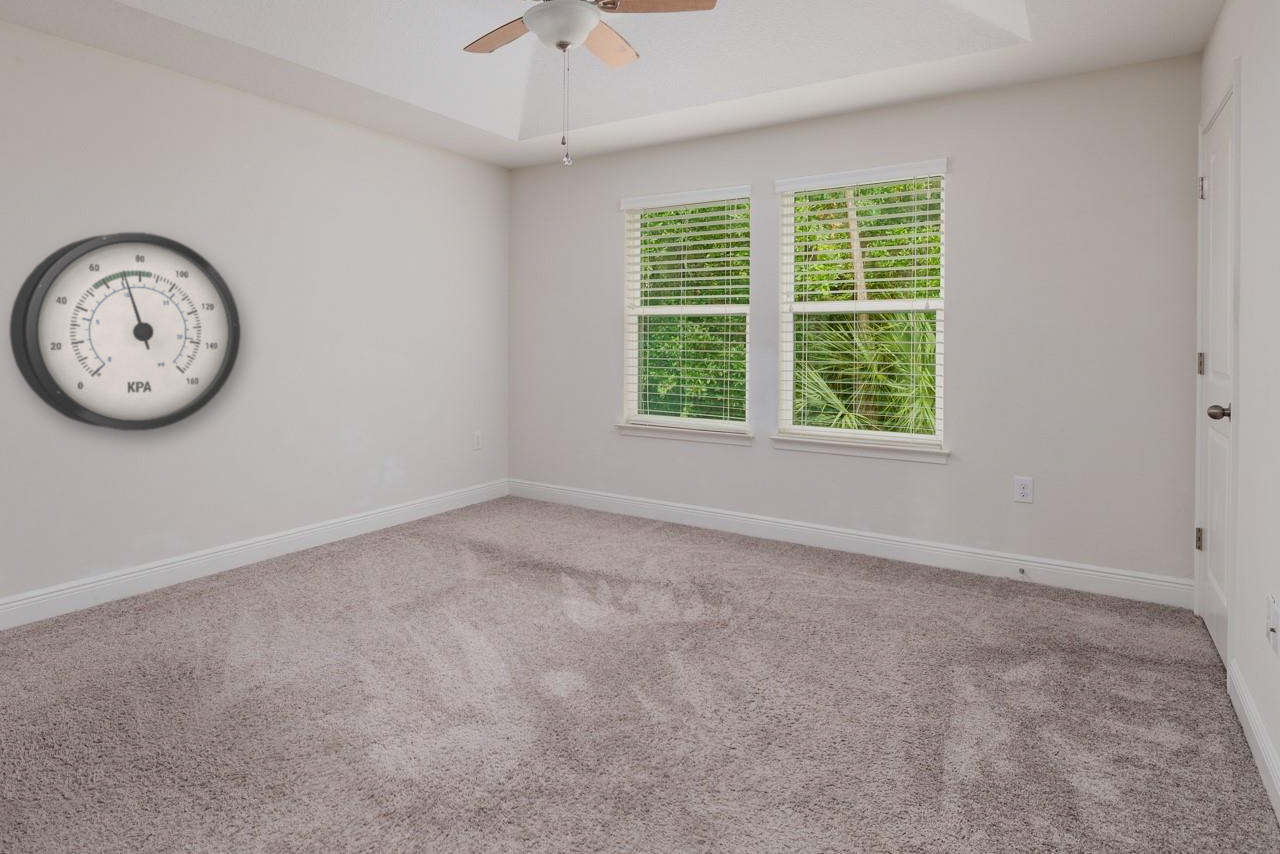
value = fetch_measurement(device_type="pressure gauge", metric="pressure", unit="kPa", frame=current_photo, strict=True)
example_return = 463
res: 70
